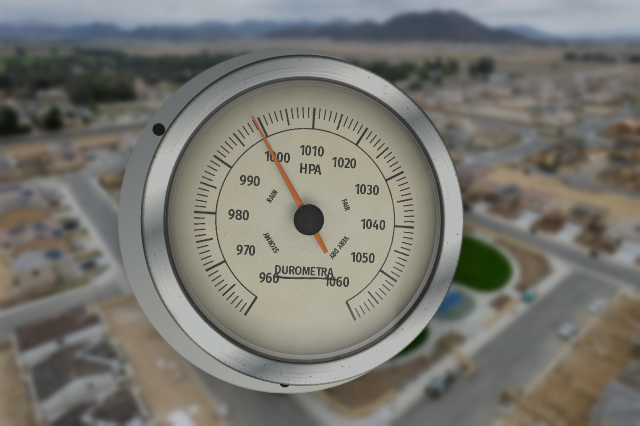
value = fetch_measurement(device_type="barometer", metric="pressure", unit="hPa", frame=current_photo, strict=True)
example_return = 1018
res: 999
